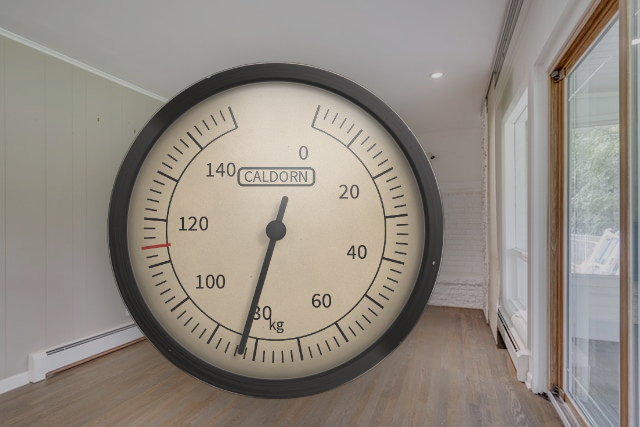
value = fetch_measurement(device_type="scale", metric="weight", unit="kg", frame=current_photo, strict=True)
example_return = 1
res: 83
